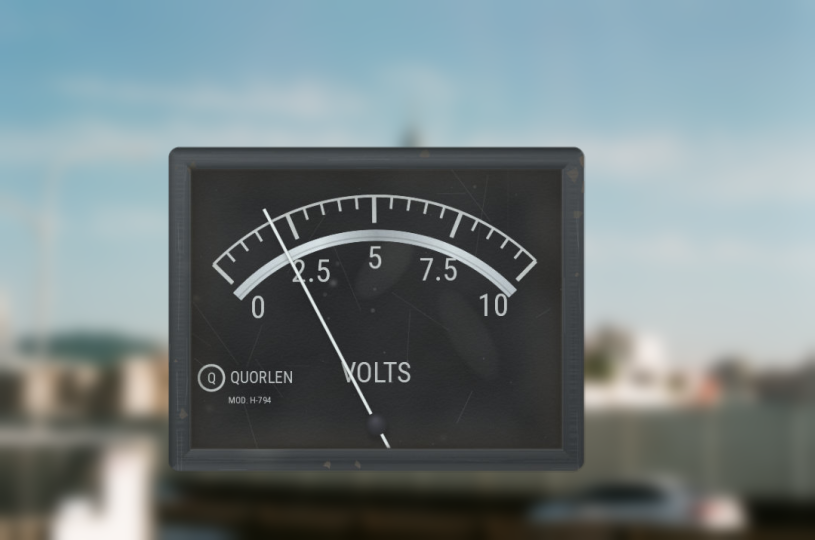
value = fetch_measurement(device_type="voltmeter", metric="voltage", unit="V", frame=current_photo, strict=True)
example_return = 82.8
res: 2
